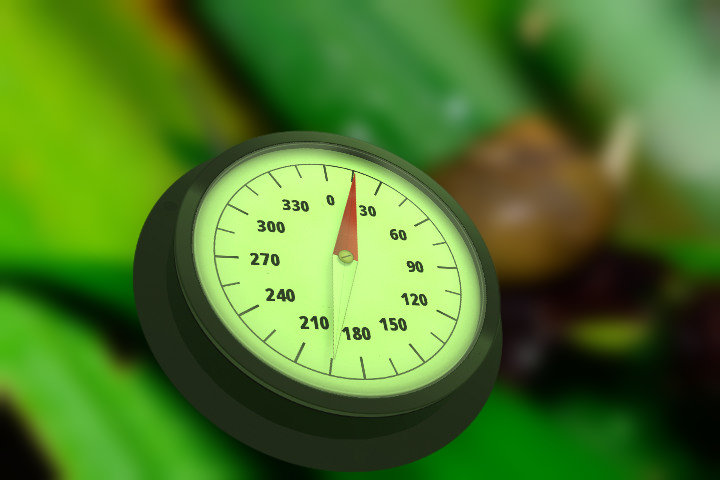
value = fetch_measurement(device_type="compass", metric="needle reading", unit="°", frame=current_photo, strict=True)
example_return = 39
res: 15
